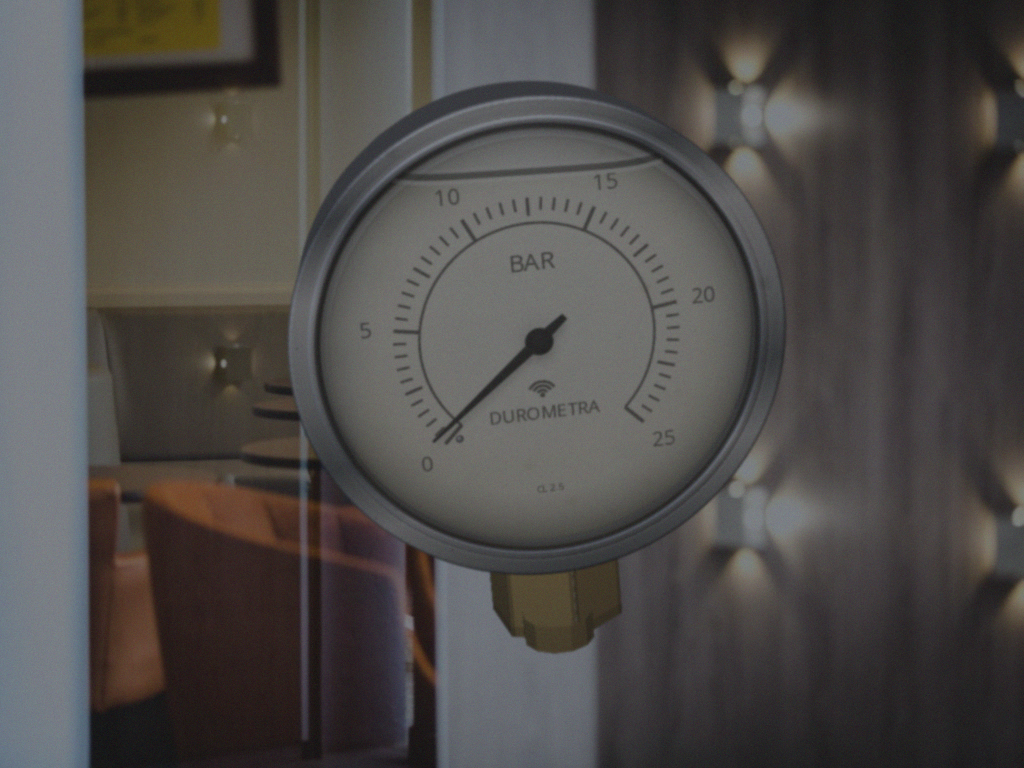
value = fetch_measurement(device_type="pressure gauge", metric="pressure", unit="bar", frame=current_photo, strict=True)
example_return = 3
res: 0.5
